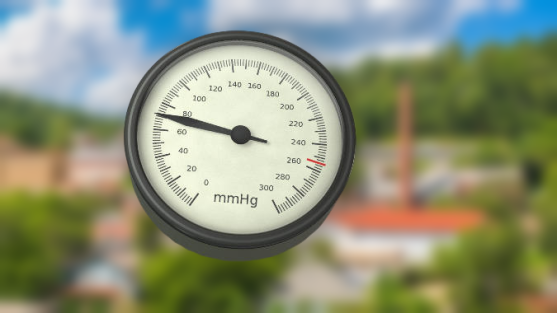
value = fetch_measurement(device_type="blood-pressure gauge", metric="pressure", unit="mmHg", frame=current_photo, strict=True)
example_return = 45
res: 70
